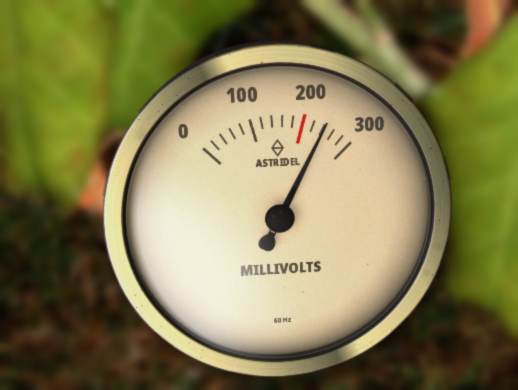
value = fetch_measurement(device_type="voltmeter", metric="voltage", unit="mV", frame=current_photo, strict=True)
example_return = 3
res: 240
